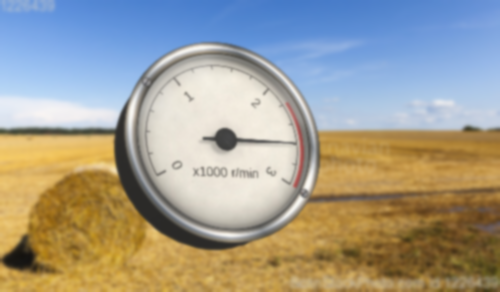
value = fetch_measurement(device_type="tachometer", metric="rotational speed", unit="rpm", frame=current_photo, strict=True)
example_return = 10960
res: 2600
